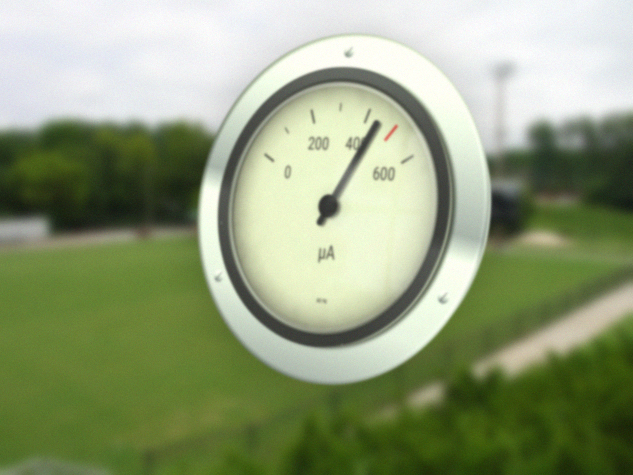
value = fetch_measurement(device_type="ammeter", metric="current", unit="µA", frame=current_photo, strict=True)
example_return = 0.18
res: 450
